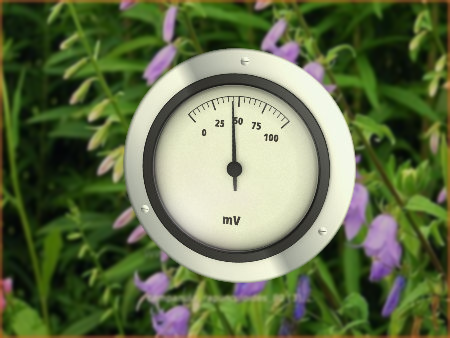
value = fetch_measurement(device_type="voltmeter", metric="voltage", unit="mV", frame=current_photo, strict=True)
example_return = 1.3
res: 45
